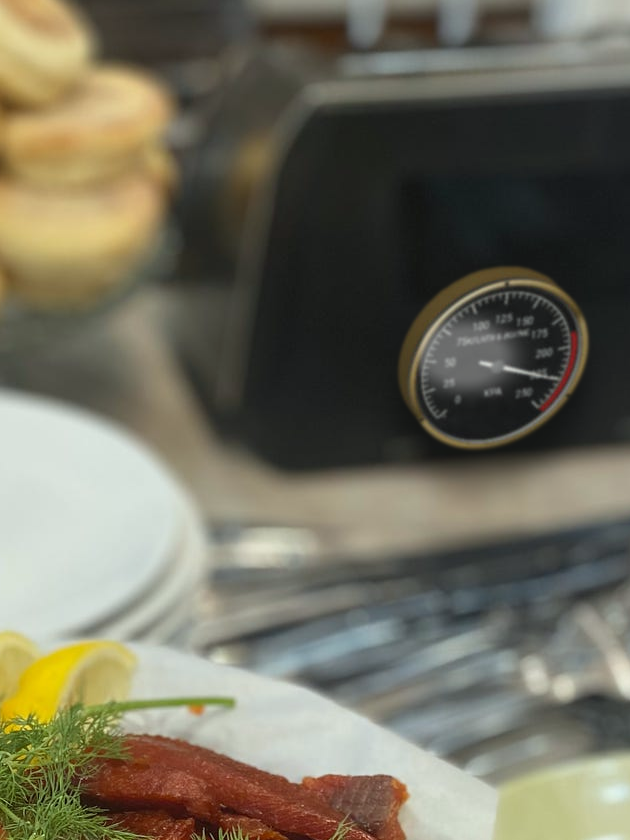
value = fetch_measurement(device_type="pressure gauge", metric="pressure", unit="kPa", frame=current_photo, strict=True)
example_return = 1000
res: 225
